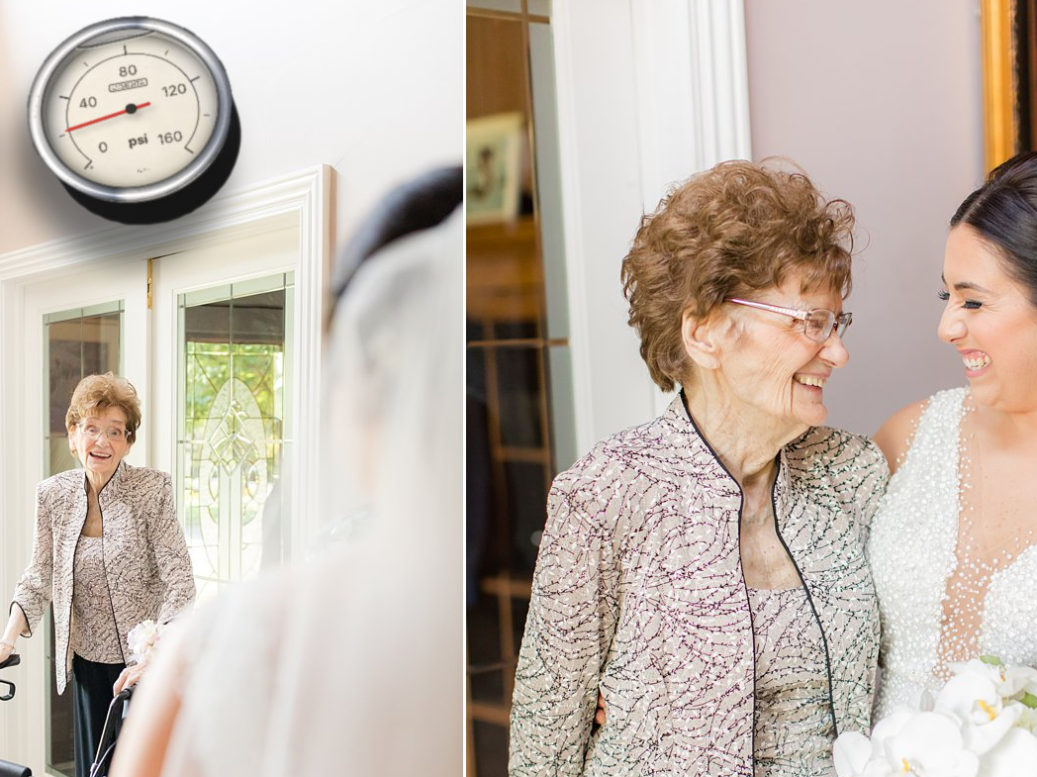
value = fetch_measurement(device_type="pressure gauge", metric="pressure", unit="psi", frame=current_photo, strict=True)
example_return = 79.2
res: 20
